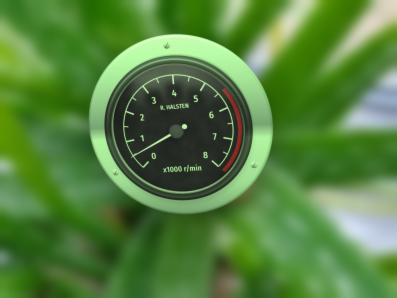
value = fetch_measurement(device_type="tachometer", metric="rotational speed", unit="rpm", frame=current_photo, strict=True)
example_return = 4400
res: 500
